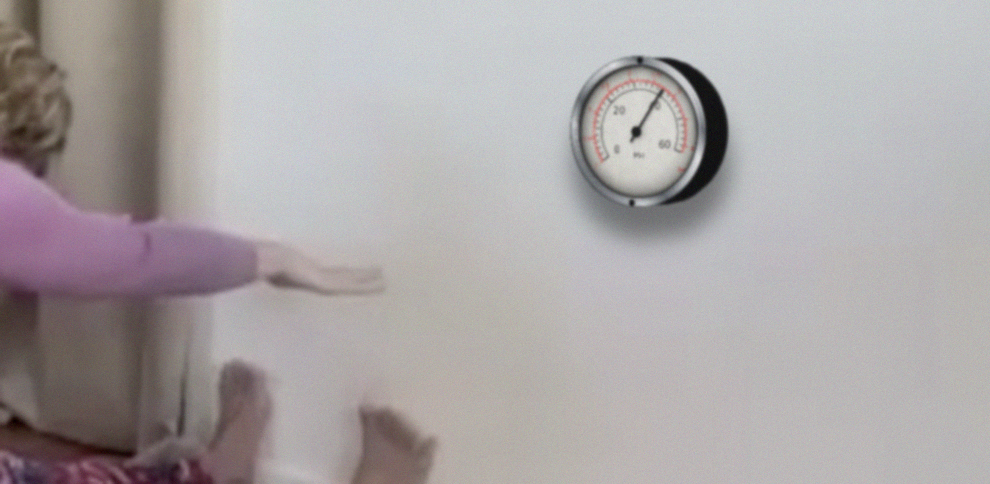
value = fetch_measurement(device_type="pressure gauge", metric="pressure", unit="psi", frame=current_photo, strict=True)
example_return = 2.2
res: 40
